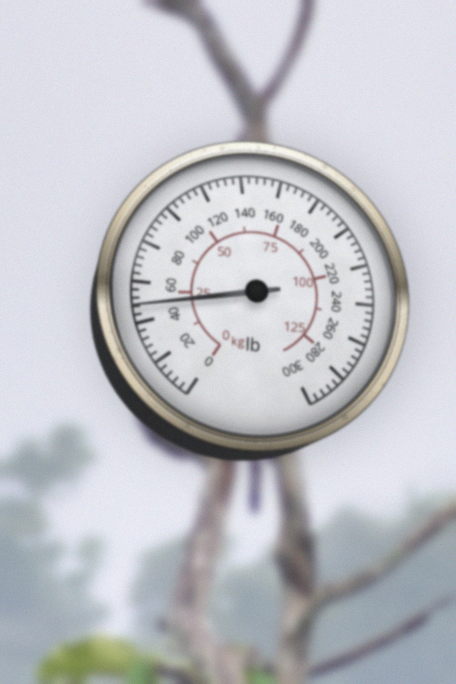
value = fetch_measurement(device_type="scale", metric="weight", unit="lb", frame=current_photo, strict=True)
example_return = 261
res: 48
